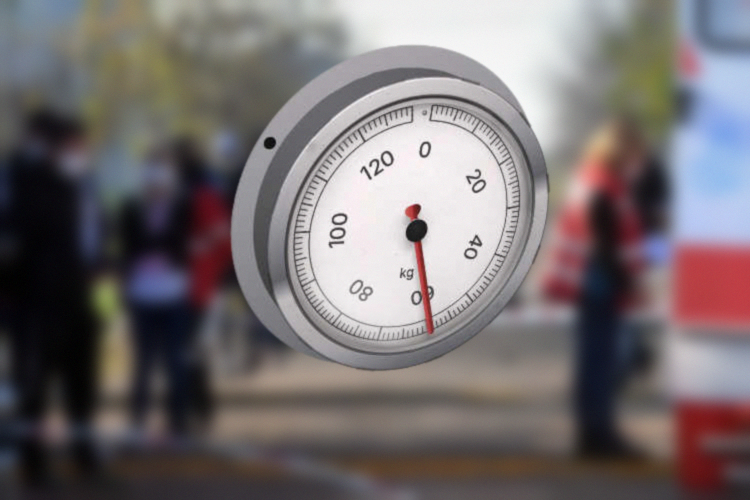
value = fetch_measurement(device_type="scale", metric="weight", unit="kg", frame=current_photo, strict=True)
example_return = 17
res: 60
